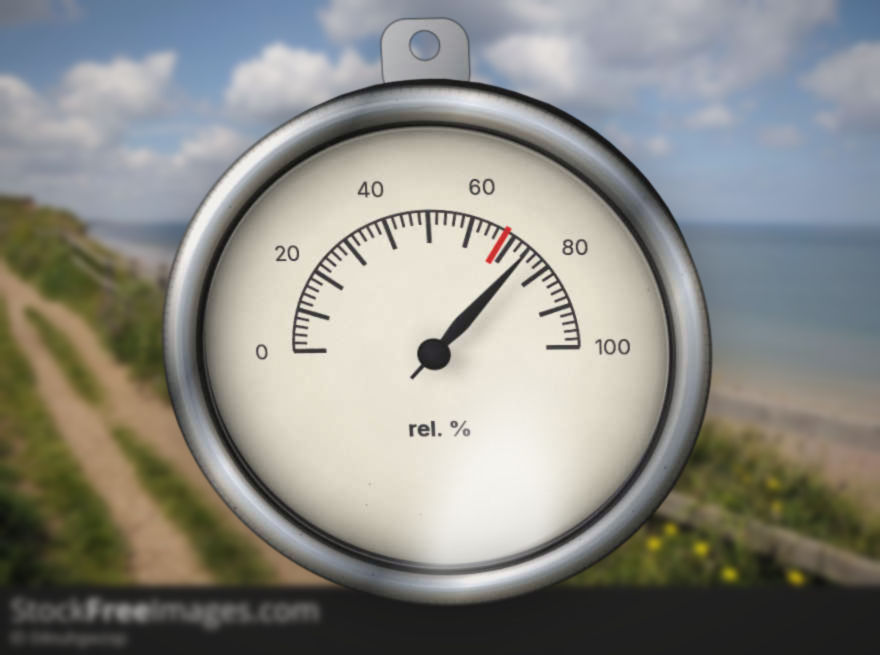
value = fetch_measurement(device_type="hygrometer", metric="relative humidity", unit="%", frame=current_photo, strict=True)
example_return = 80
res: 74
